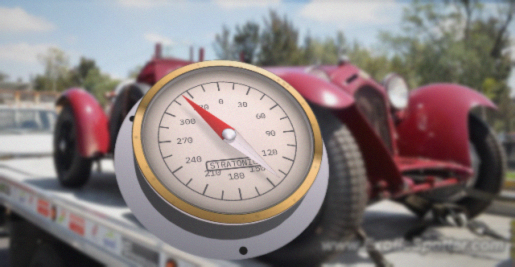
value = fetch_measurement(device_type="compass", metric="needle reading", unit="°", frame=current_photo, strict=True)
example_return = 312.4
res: 322.5
